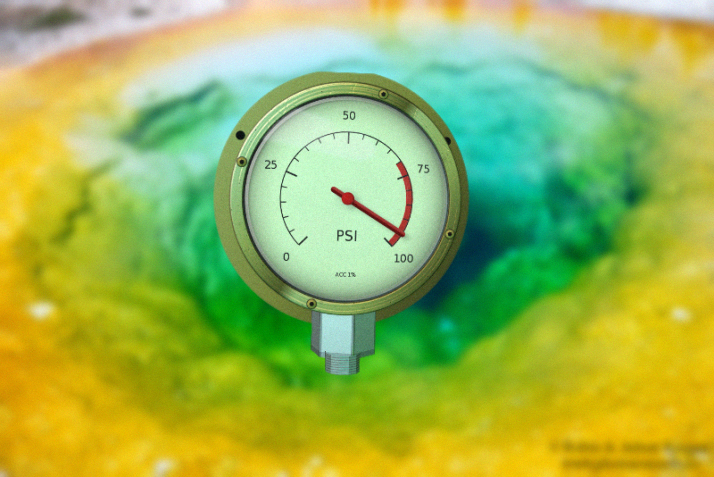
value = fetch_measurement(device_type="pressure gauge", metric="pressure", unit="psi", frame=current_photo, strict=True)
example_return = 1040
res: 95
